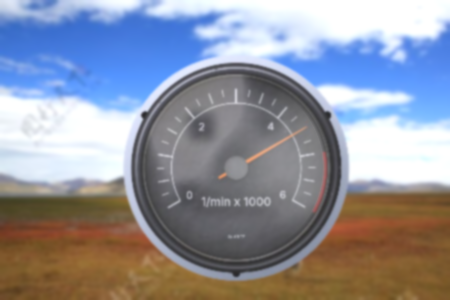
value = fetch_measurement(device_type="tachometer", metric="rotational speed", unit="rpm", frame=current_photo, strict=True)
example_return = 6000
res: 4500
